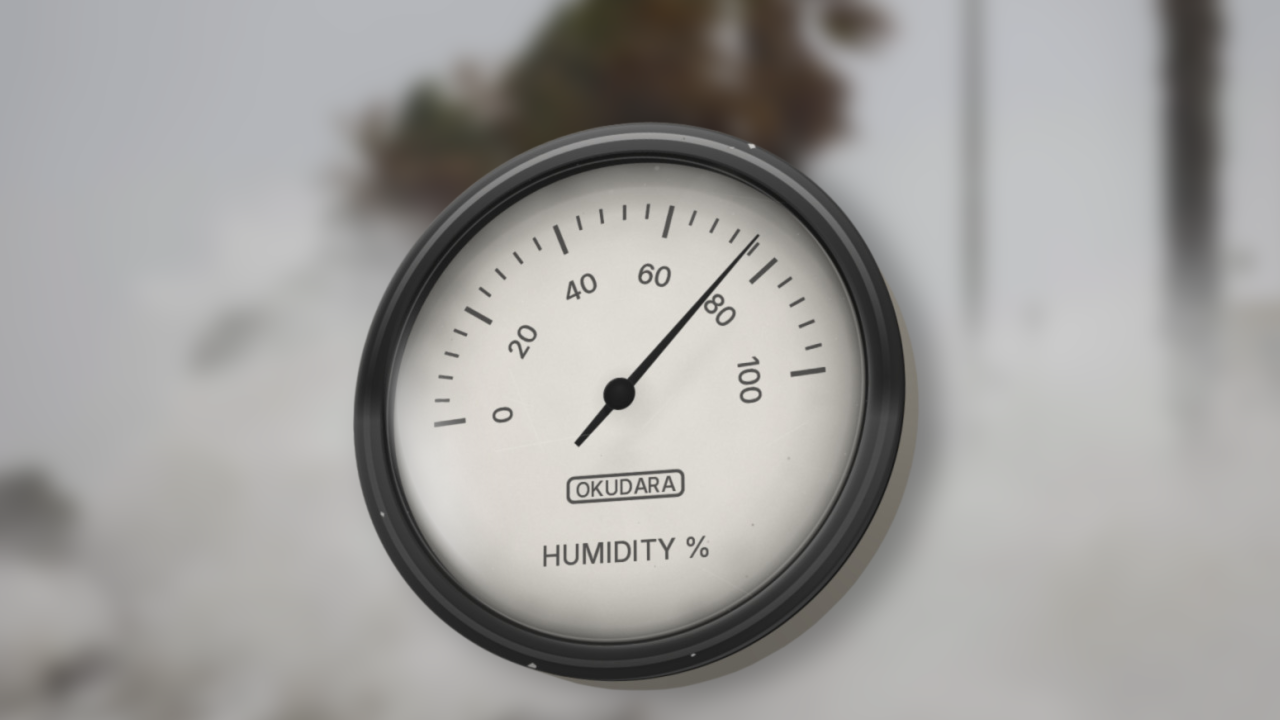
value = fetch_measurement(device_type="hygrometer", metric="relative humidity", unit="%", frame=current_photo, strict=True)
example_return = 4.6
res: 76
